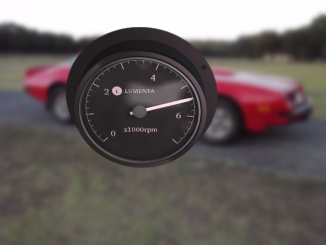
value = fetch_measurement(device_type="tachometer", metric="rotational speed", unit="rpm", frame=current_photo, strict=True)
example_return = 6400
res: 5400
